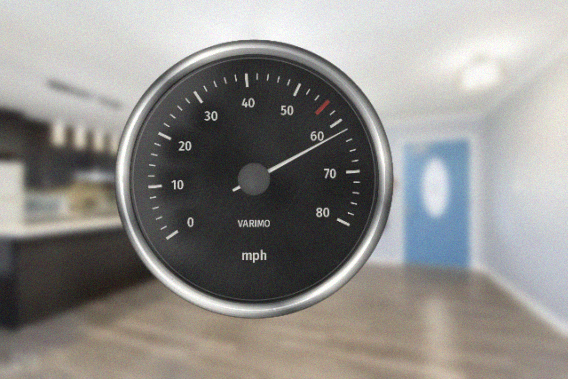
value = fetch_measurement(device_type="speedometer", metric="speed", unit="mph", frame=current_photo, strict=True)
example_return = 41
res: 62
